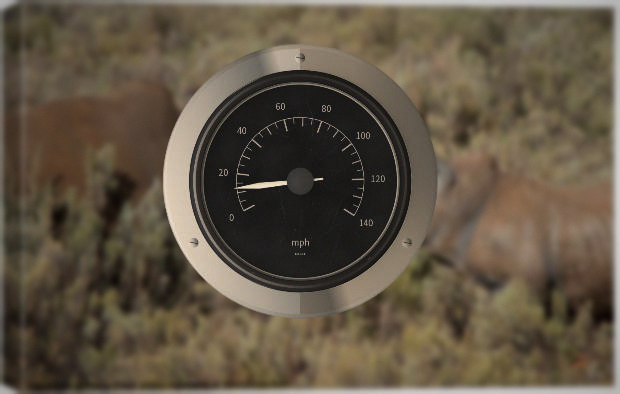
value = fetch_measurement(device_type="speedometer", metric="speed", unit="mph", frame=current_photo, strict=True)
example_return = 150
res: 12.5
